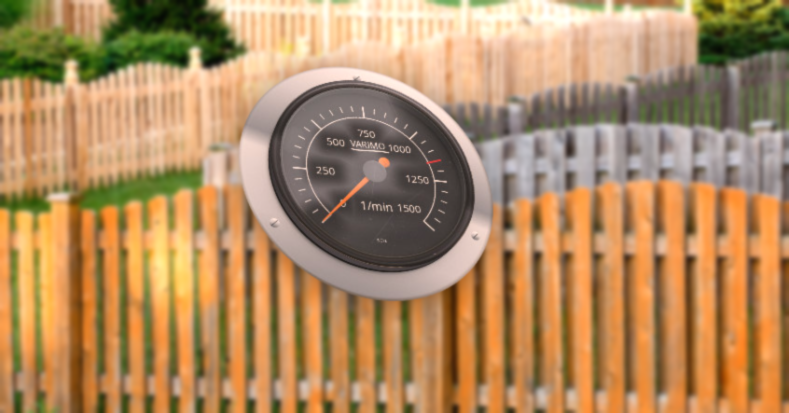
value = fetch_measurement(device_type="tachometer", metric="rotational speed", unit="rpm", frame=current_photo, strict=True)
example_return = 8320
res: 0
